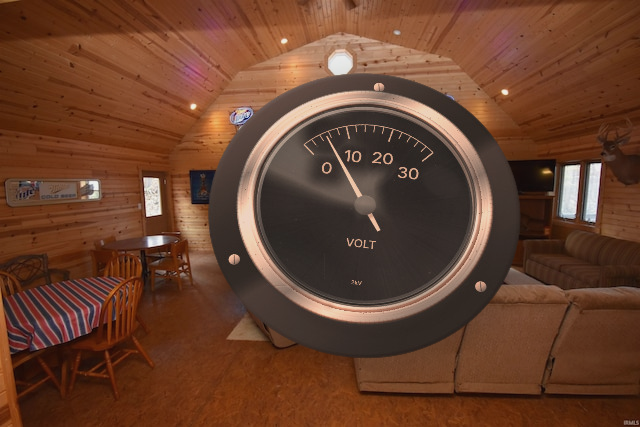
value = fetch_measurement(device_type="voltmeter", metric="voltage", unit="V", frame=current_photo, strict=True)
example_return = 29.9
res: 5
